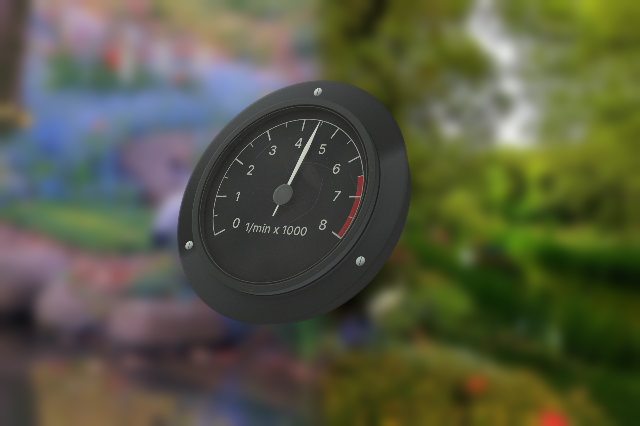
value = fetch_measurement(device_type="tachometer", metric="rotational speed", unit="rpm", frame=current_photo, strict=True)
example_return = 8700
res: 4500
